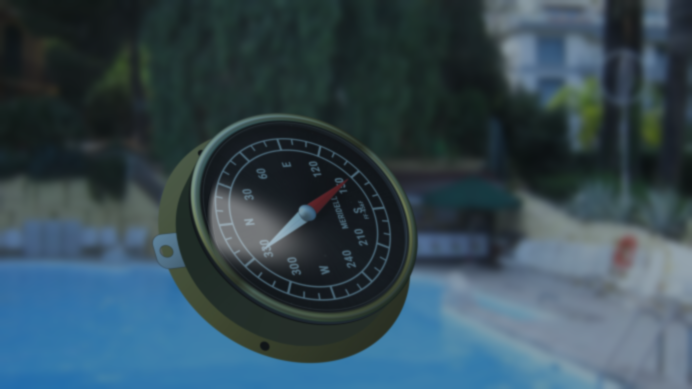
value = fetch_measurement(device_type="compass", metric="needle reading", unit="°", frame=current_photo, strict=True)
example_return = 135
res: 150
